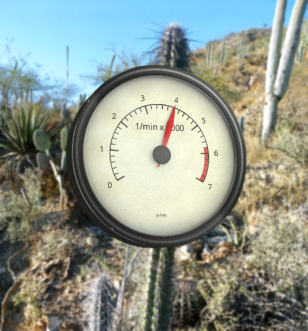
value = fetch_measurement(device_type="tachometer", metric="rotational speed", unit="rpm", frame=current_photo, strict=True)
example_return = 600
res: 4000
